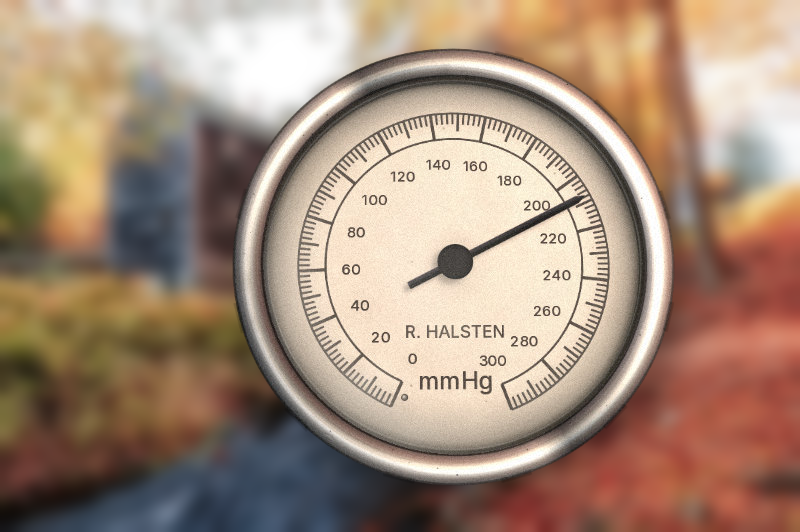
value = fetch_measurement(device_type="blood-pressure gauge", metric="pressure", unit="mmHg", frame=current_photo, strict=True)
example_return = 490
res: 208
